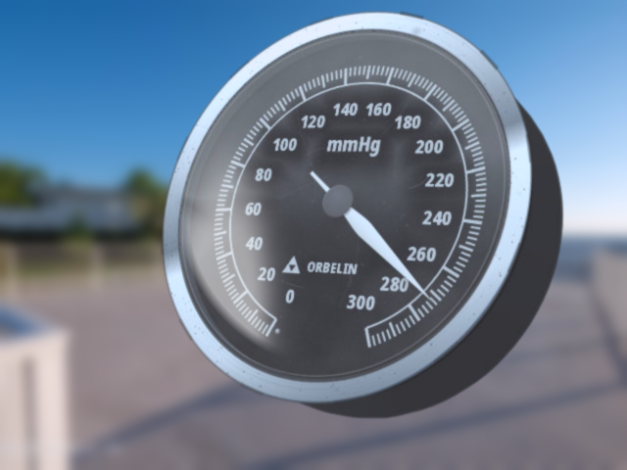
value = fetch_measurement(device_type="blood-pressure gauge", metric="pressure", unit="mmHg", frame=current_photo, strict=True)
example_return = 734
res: 272
